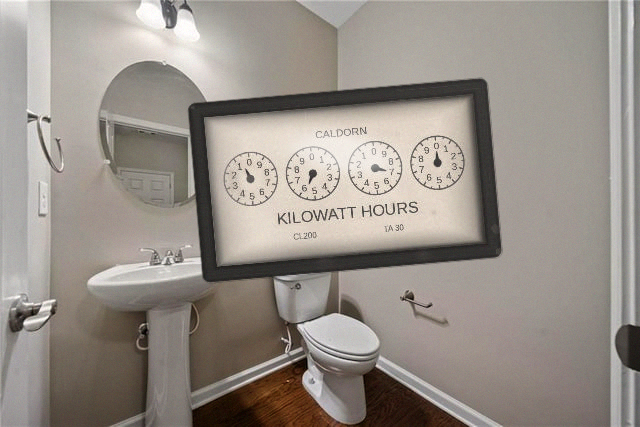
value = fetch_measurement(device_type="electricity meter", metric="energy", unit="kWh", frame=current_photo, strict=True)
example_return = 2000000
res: 570
